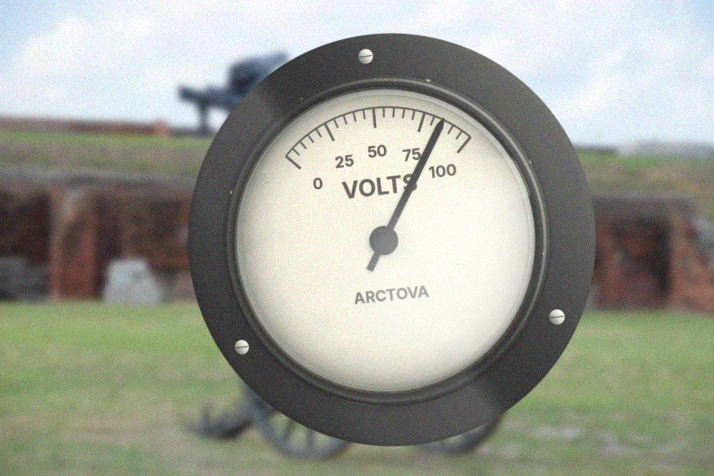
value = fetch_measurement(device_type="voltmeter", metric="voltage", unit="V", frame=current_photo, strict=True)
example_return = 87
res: 85
